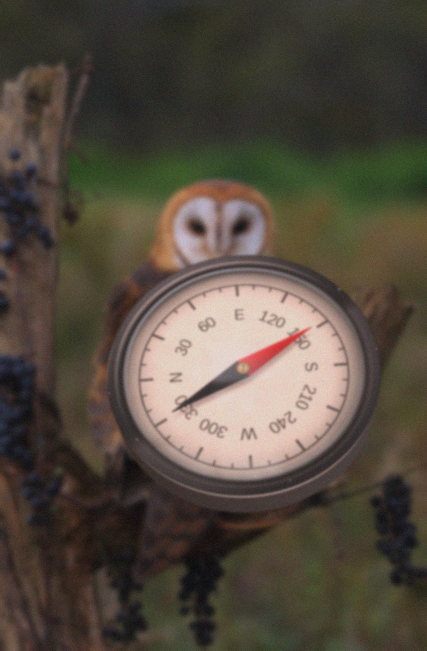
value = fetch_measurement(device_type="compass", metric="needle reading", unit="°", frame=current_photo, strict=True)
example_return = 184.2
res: 150
